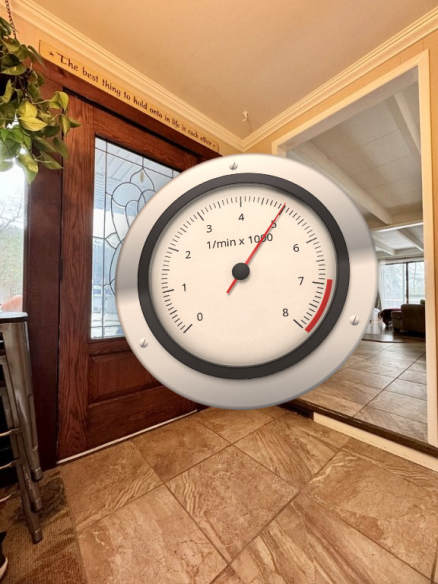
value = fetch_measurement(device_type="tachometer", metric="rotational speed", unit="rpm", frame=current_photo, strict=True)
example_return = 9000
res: 5000
